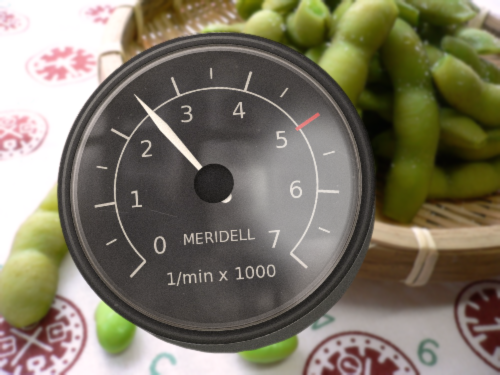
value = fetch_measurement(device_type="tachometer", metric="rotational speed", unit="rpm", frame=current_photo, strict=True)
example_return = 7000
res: 2500
